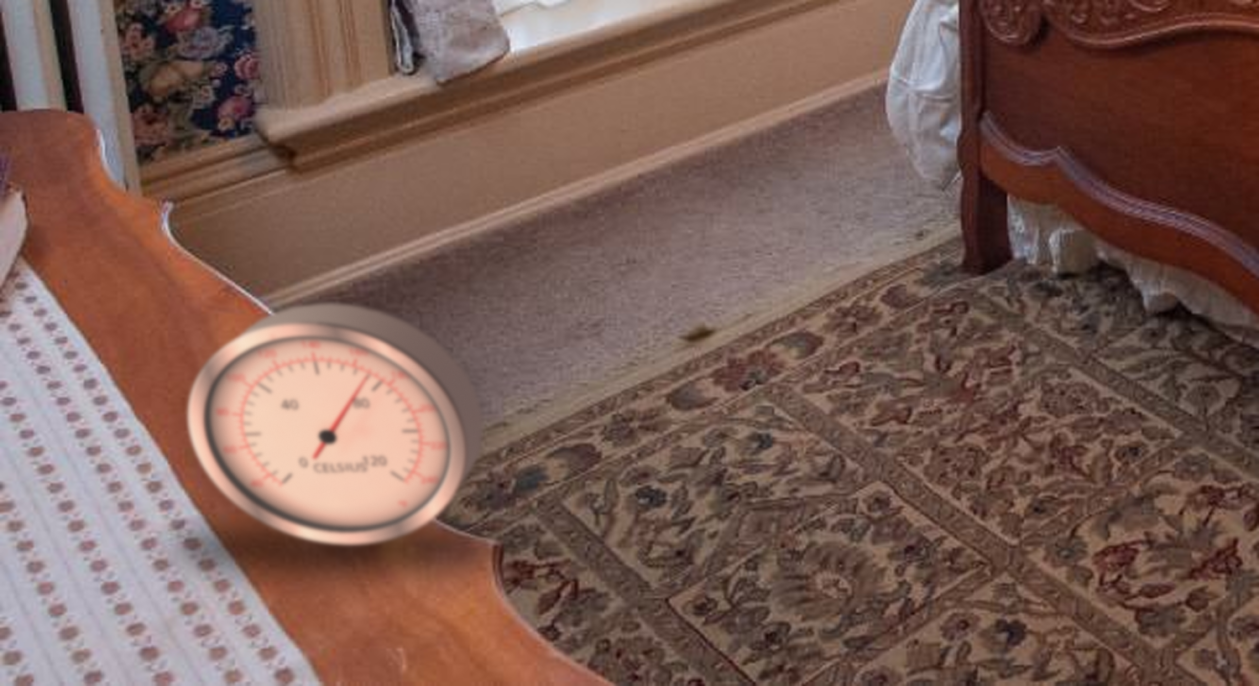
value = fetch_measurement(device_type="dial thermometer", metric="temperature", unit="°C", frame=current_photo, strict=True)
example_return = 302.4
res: 76
